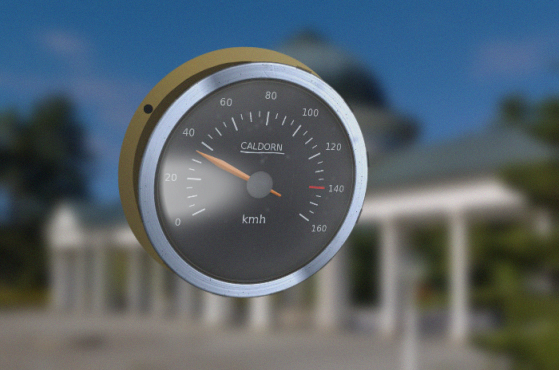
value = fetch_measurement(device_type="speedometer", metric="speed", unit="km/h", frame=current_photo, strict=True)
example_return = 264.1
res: 35
